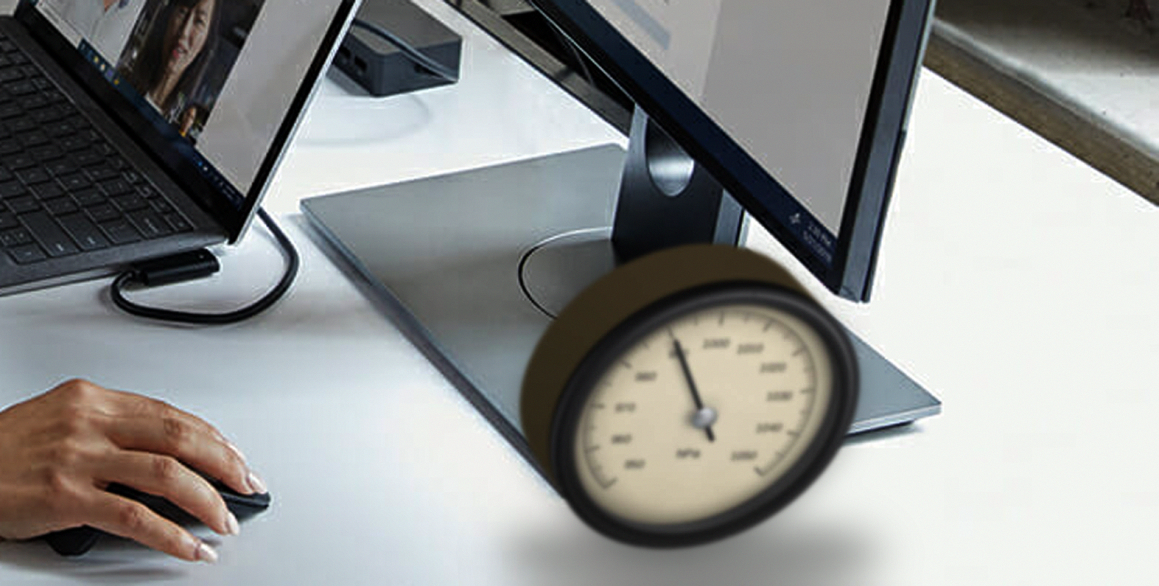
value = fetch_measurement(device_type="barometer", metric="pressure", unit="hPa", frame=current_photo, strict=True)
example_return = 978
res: 990
